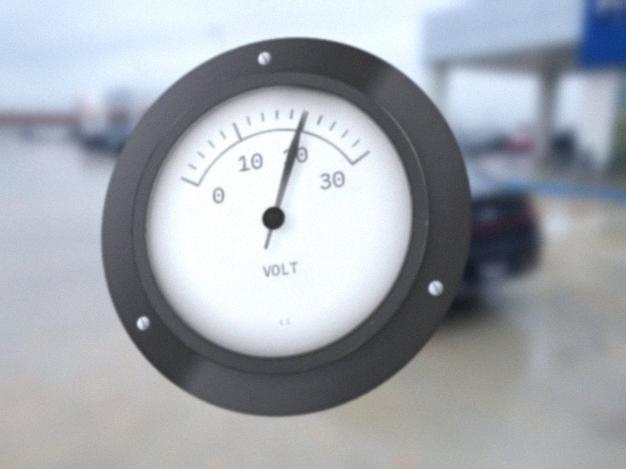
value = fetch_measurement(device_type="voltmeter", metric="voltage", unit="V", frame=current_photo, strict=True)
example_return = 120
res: 20
